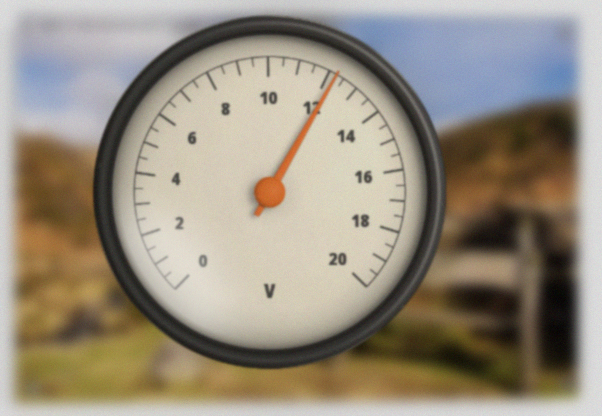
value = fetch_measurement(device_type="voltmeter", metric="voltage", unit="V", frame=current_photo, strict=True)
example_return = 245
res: 12.25
